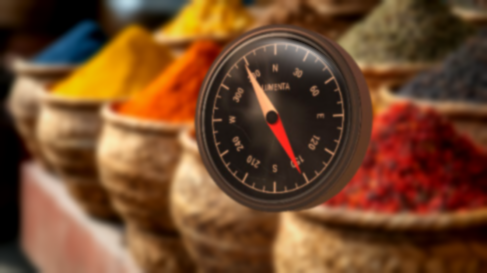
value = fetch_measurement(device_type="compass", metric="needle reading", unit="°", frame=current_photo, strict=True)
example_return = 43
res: 150
